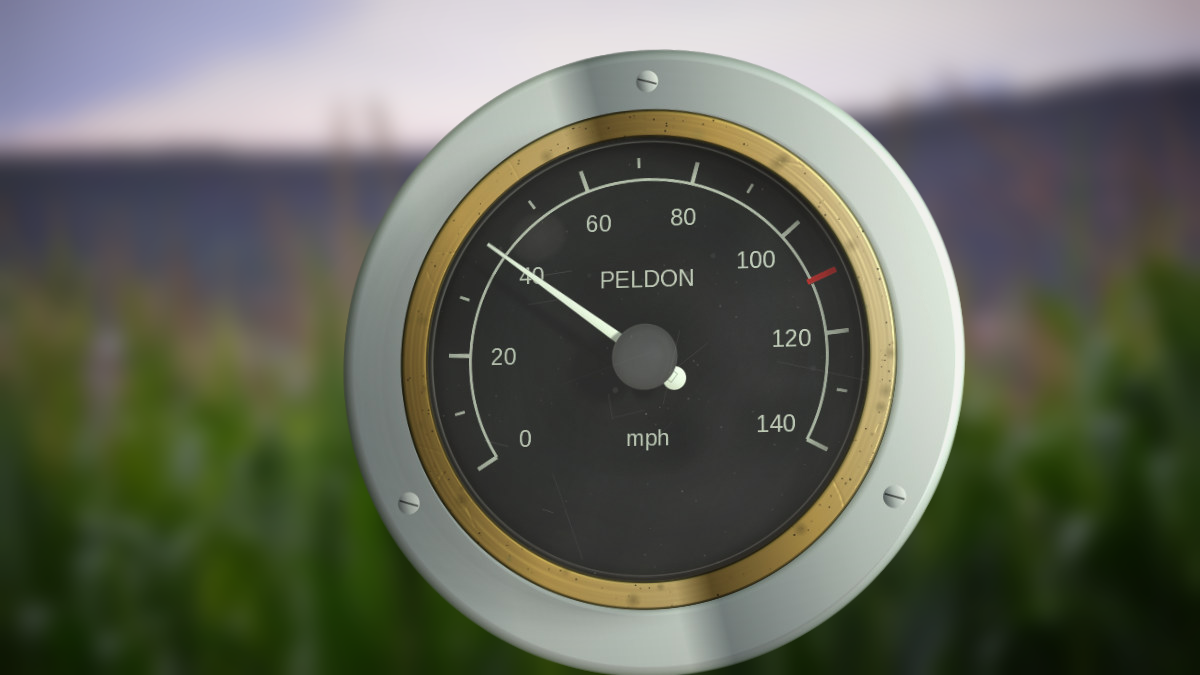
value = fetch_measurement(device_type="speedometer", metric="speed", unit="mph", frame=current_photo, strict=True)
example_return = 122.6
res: 40
